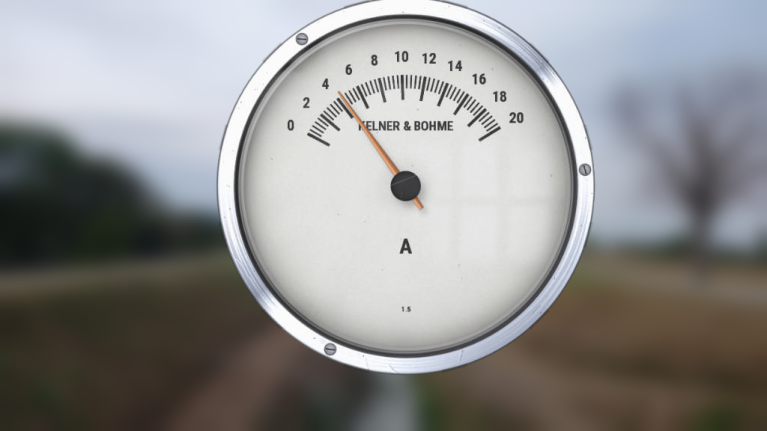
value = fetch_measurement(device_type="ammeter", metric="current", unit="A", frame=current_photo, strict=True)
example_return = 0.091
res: 4.4
